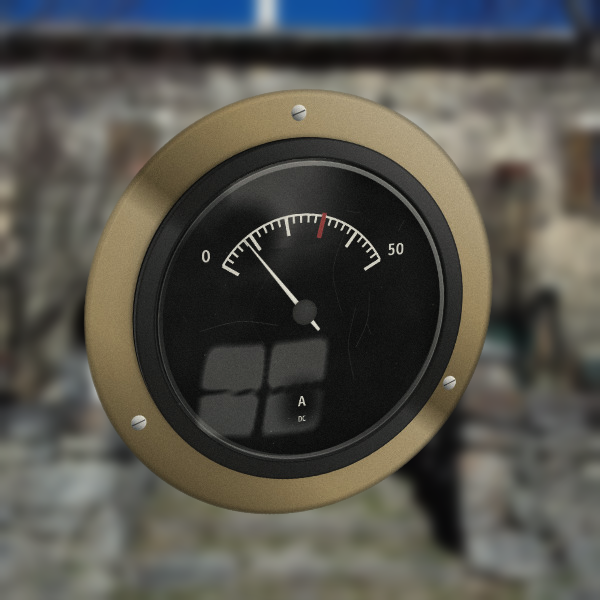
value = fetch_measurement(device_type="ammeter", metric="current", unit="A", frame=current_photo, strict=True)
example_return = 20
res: 8
